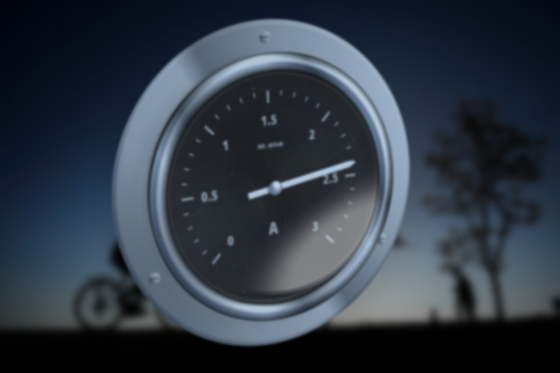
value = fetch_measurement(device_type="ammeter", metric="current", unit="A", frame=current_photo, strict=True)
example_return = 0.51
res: 2.4
